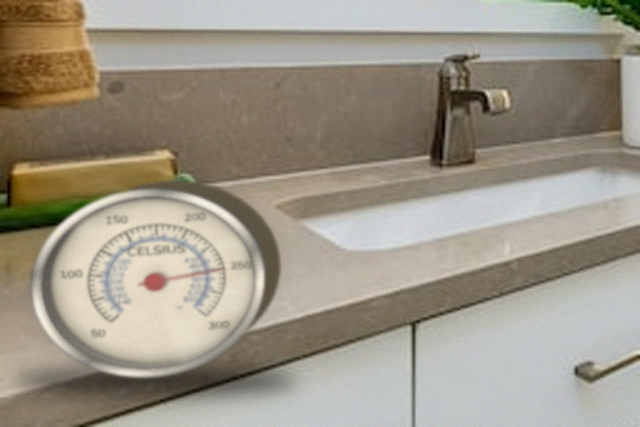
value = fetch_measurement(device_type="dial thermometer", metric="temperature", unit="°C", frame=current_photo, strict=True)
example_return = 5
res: 250
